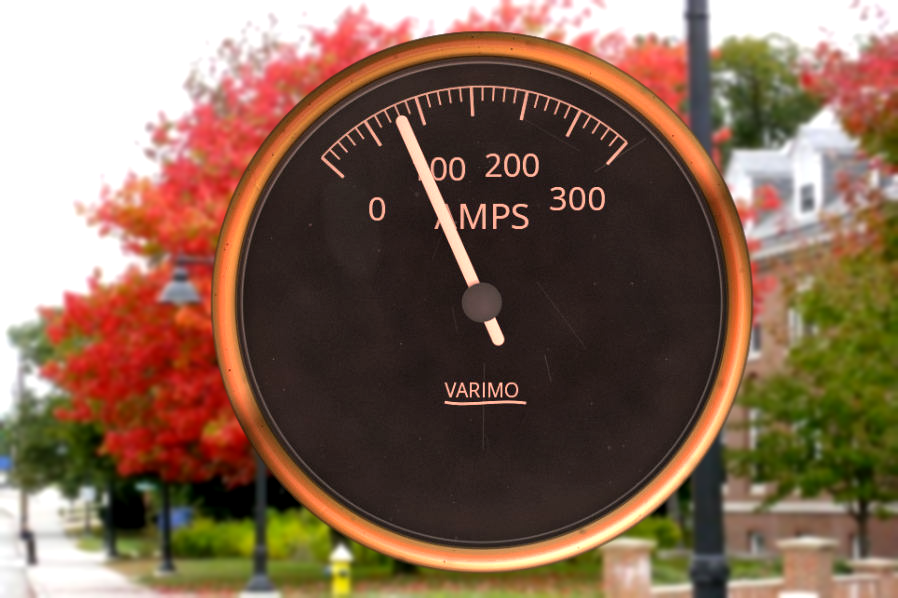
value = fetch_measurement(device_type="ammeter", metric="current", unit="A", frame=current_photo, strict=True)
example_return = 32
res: 80
